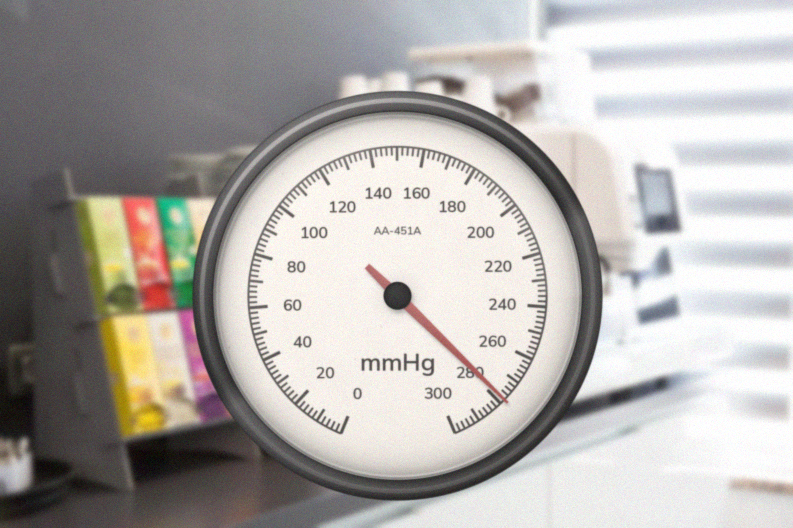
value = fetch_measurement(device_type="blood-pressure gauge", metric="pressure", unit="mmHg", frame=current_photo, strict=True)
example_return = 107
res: 278
